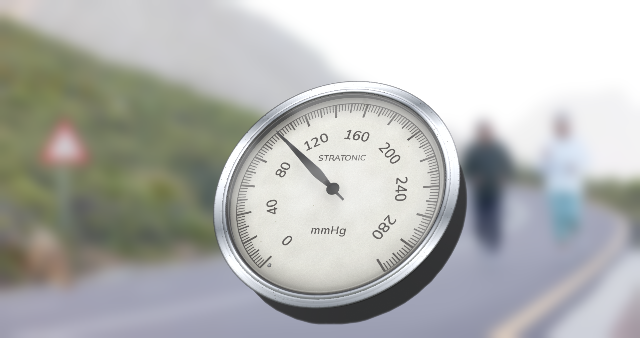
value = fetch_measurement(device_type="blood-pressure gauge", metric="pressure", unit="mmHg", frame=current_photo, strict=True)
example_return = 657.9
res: 100
